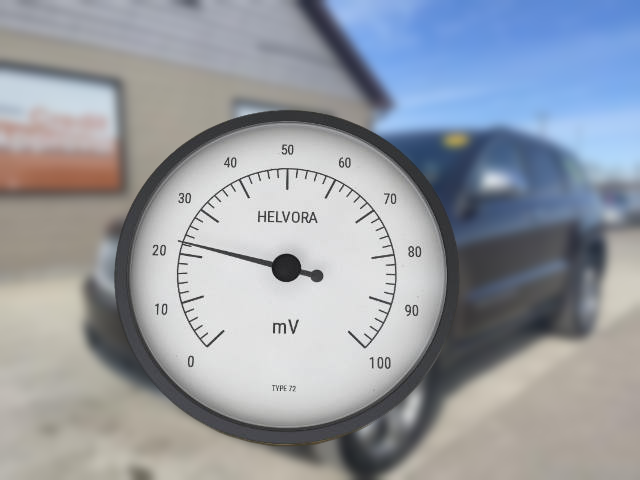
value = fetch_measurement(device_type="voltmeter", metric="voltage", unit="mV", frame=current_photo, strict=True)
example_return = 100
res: 22
